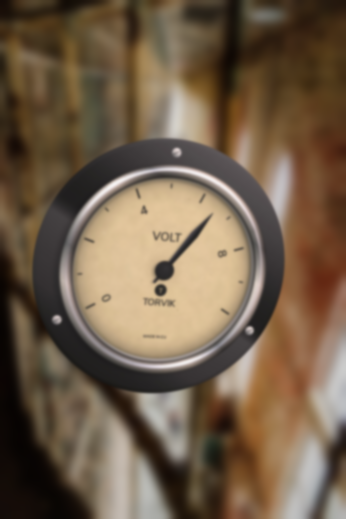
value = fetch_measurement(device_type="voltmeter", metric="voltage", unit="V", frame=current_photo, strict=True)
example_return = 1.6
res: 6.5
